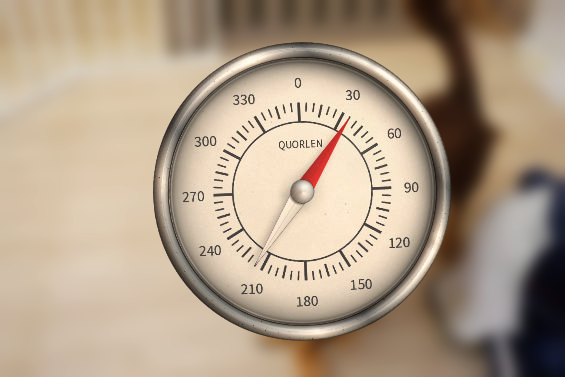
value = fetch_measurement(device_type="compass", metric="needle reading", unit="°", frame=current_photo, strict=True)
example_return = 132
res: 35
